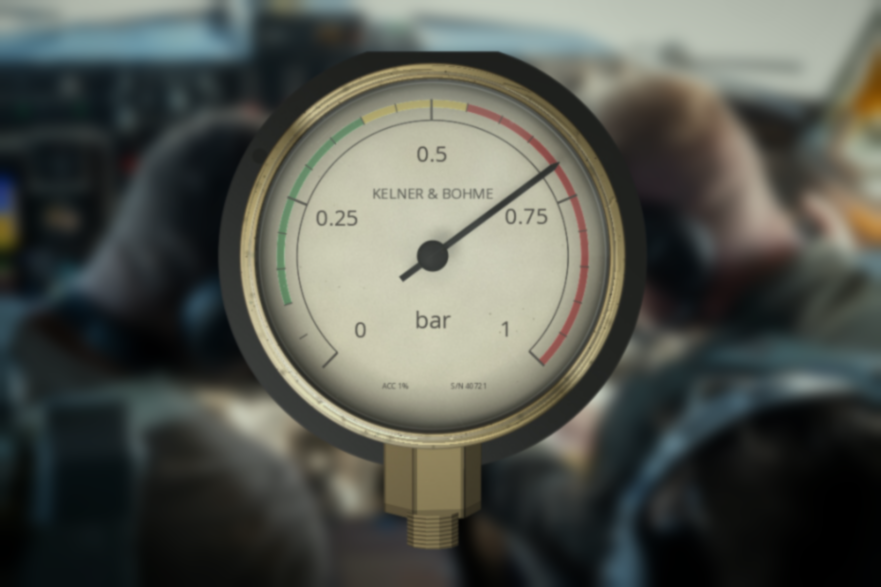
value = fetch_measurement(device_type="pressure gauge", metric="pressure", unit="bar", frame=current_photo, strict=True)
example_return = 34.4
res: 0.7
